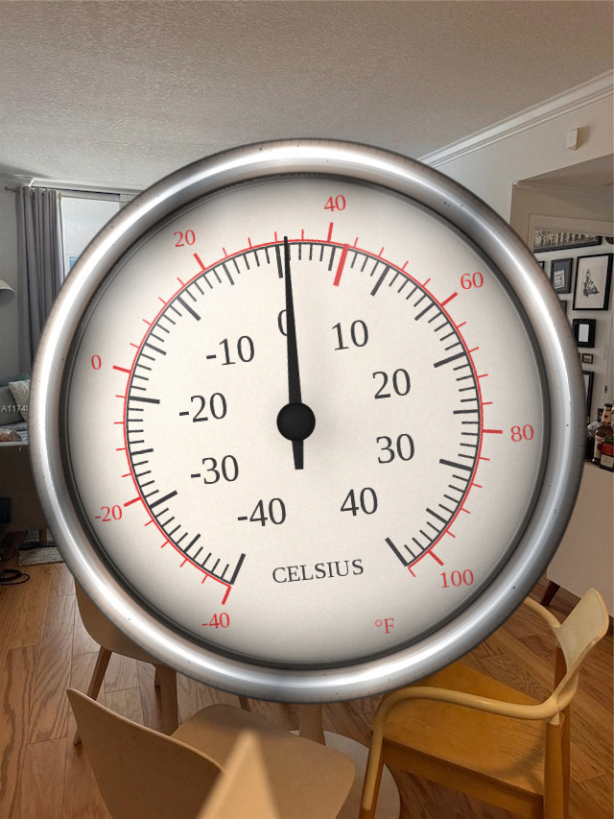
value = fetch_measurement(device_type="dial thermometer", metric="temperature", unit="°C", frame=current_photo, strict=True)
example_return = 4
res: 1
